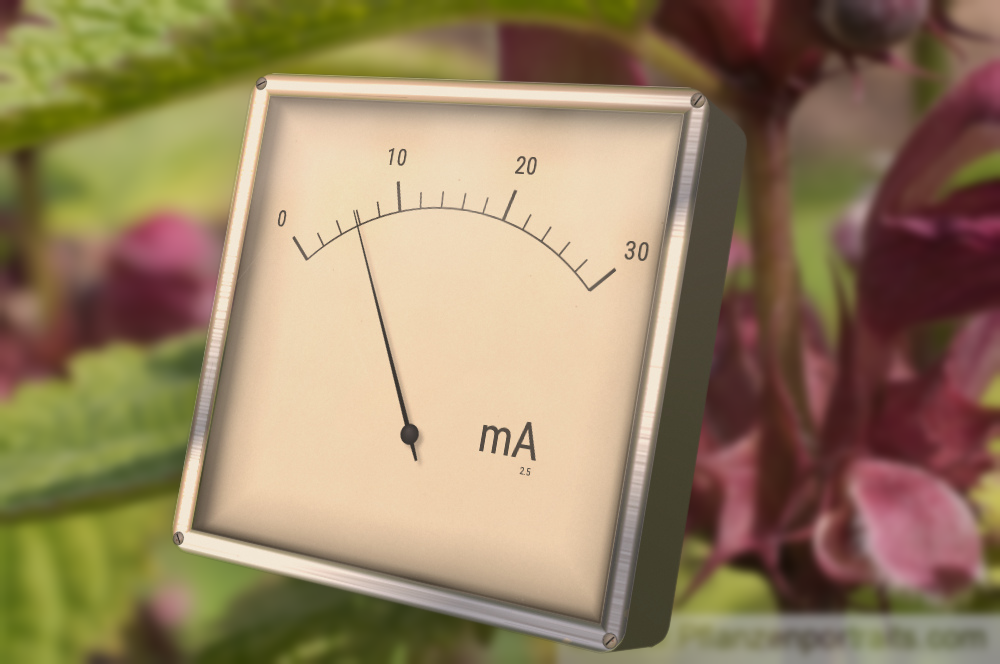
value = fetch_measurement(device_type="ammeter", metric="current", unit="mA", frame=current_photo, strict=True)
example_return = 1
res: 6
